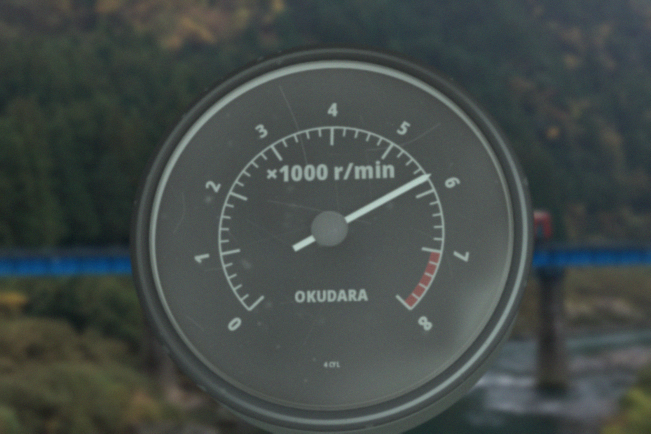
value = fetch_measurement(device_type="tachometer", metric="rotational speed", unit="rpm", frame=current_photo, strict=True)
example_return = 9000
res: 5800
